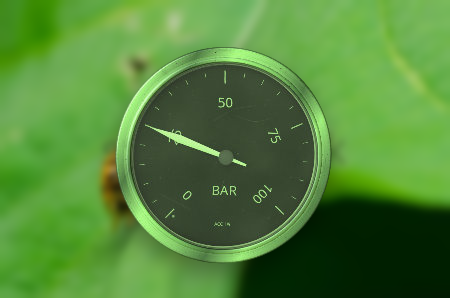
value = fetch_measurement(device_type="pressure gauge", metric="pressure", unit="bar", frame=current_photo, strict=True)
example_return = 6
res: 25
